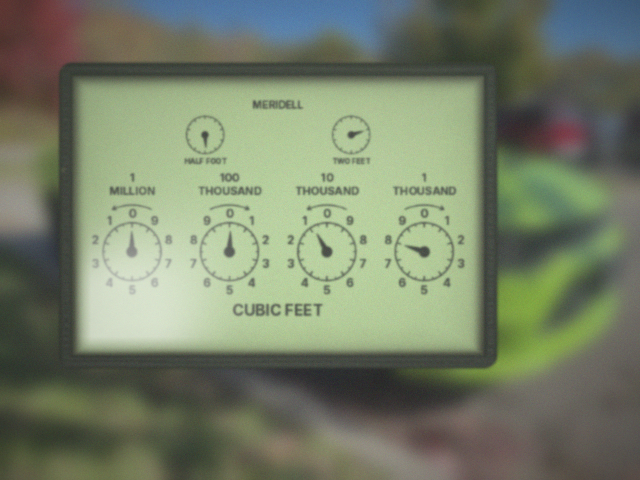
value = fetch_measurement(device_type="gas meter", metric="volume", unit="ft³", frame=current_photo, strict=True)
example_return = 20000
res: 800
